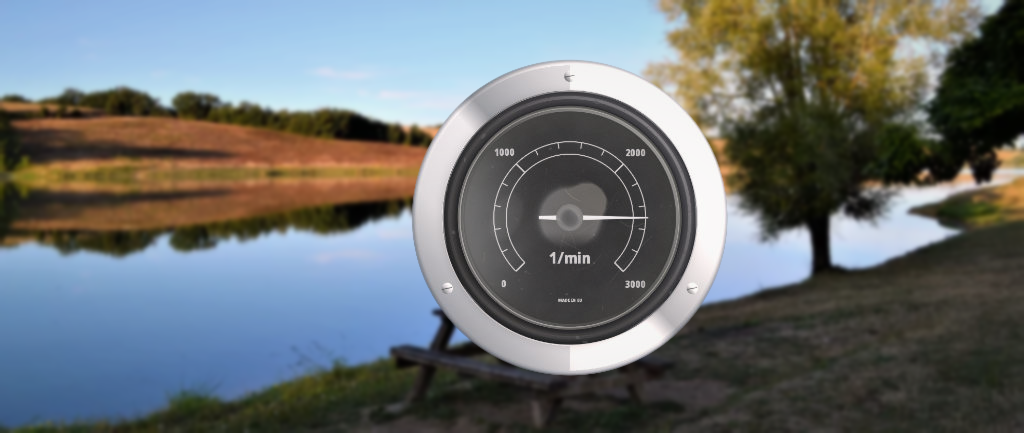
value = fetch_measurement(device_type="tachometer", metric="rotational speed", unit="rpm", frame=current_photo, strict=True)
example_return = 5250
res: 2500
